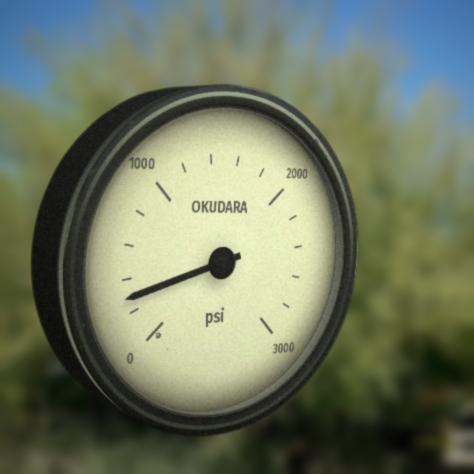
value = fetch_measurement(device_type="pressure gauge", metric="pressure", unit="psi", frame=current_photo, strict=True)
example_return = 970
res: 300
